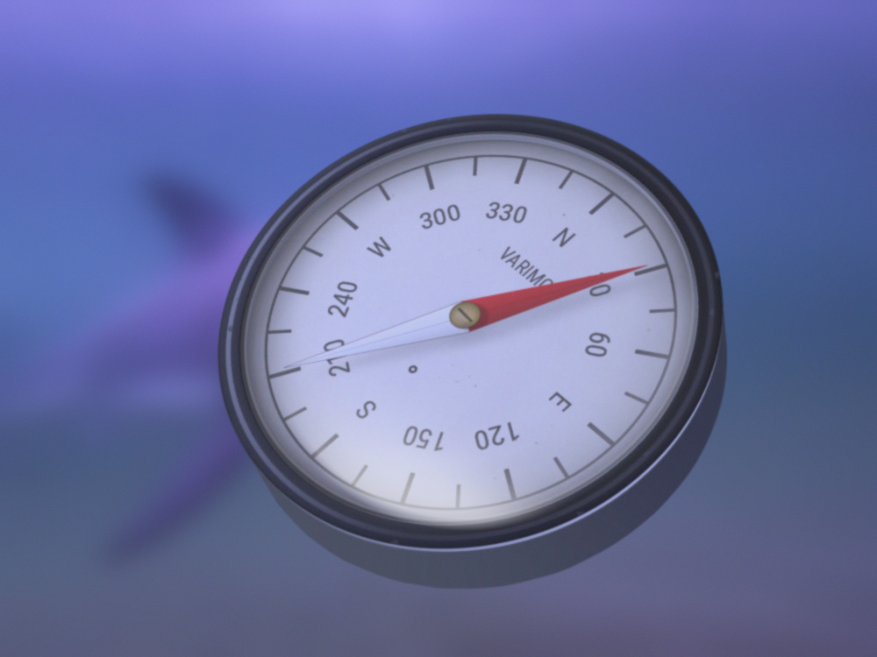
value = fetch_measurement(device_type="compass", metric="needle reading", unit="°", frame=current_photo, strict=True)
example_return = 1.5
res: 30
